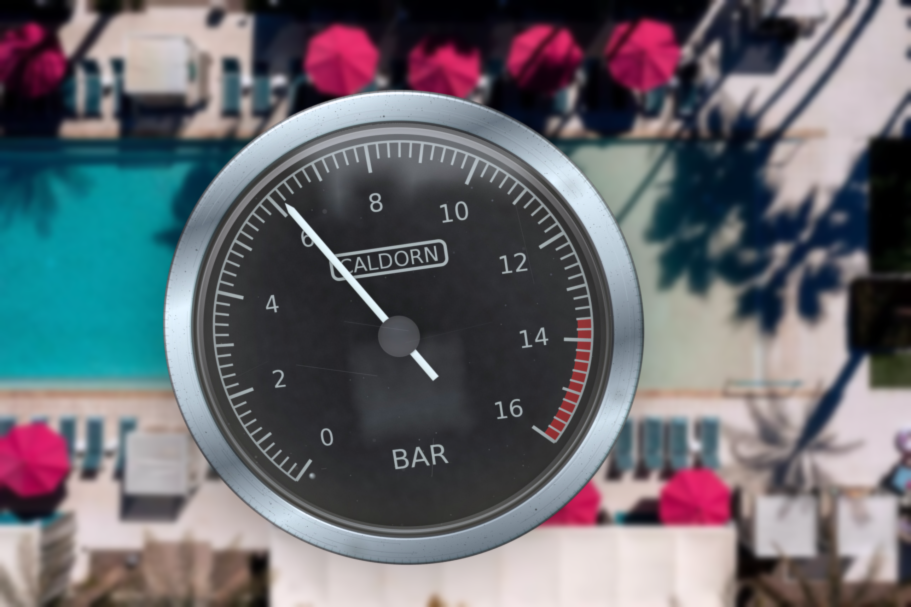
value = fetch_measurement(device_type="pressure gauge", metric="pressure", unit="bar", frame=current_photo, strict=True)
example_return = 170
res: 6.2
